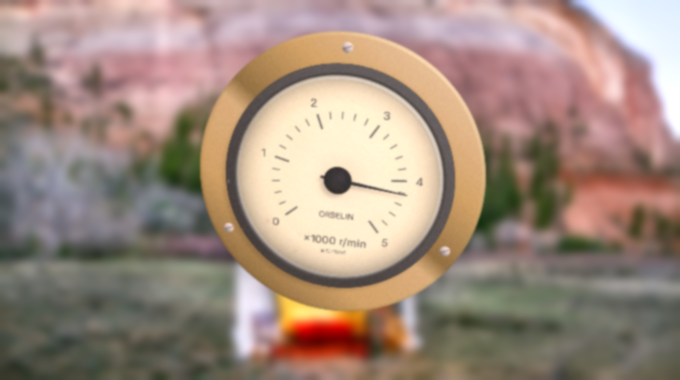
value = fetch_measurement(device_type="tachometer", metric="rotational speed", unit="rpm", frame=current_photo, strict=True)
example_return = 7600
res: 4200
